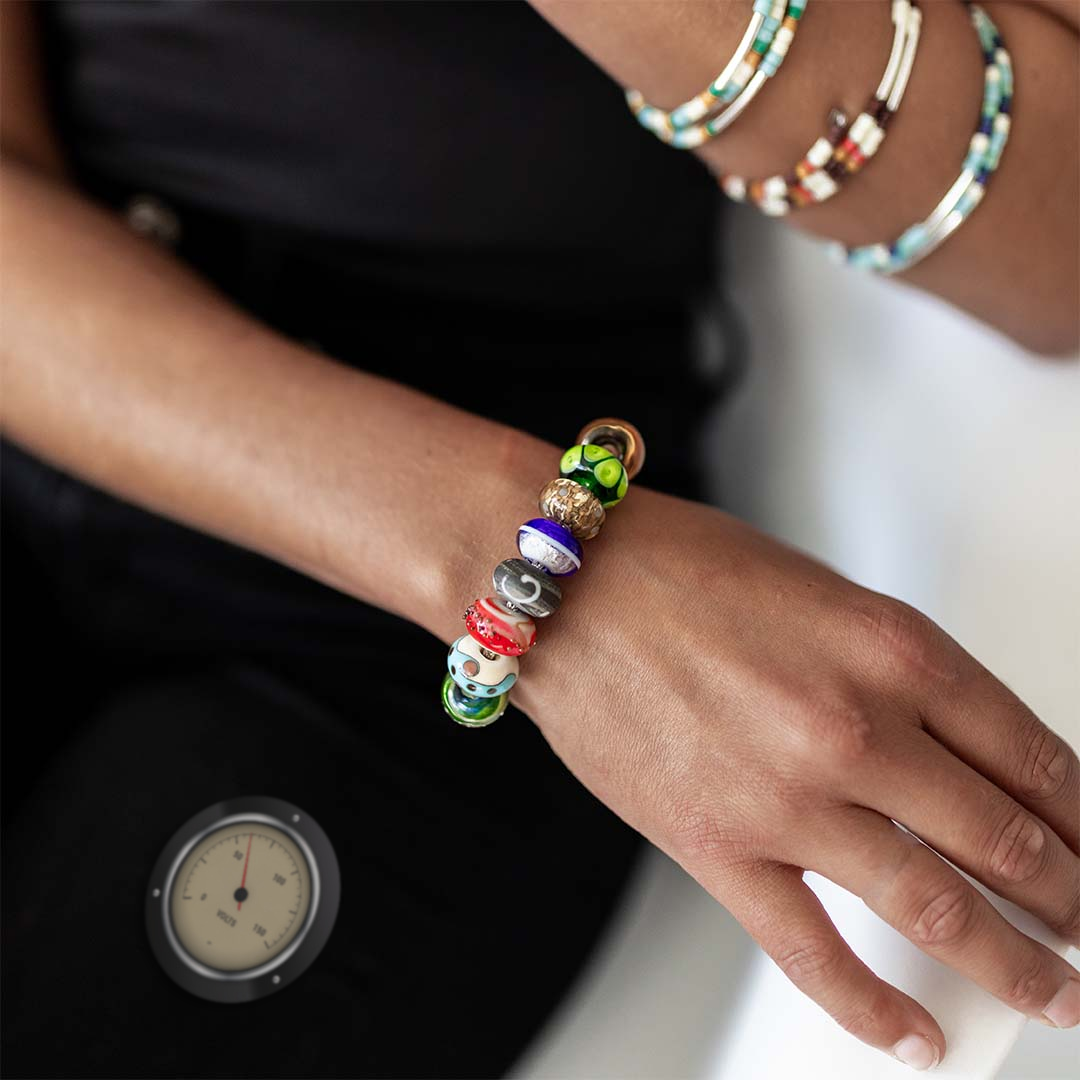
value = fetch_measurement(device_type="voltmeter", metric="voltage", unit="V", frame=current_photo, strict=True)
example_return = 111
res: 60
